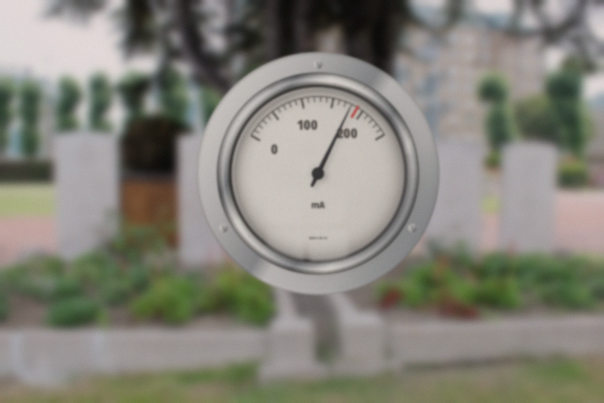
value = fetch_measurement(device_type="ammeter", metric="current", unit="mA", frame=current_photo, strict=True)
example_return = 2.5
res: 180
